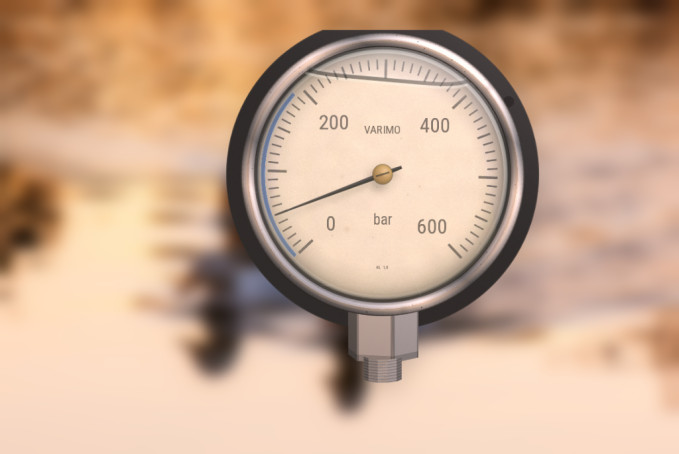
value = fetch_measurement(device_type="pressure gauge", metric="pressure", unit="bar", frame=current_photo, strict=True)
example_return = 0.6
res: 50
